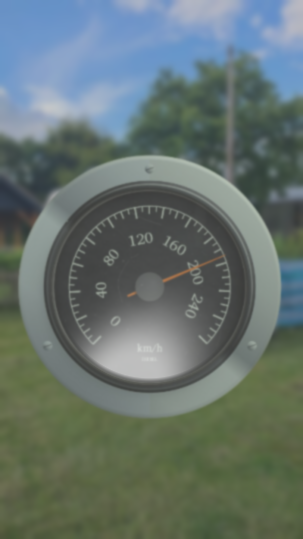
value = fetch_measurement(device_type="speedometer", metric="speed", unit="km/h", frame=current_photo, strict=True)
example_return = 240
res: 195
